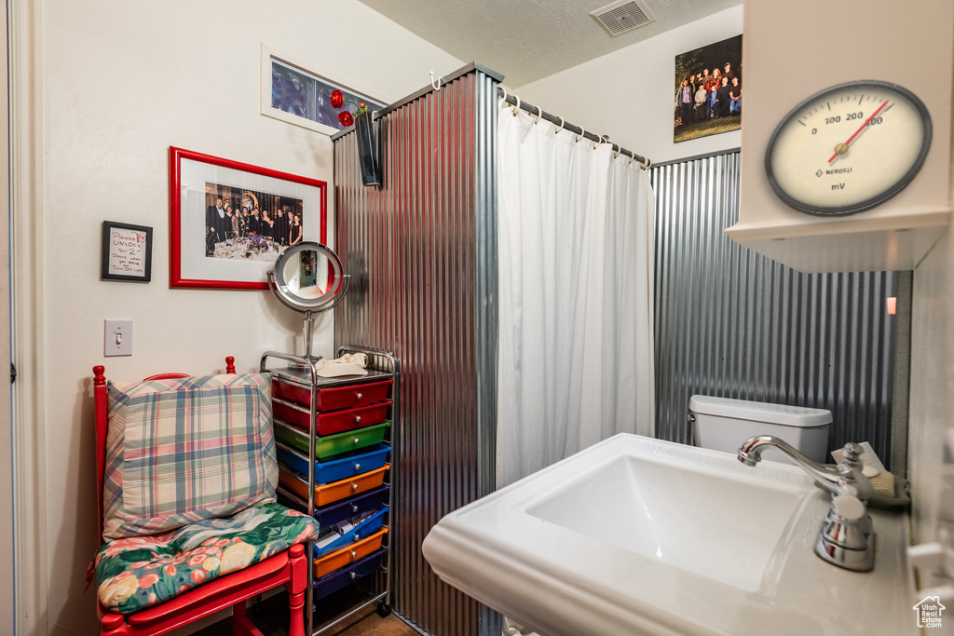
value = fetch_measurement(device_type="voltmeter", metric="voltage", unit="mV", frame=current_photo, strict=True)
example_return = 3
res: 280
